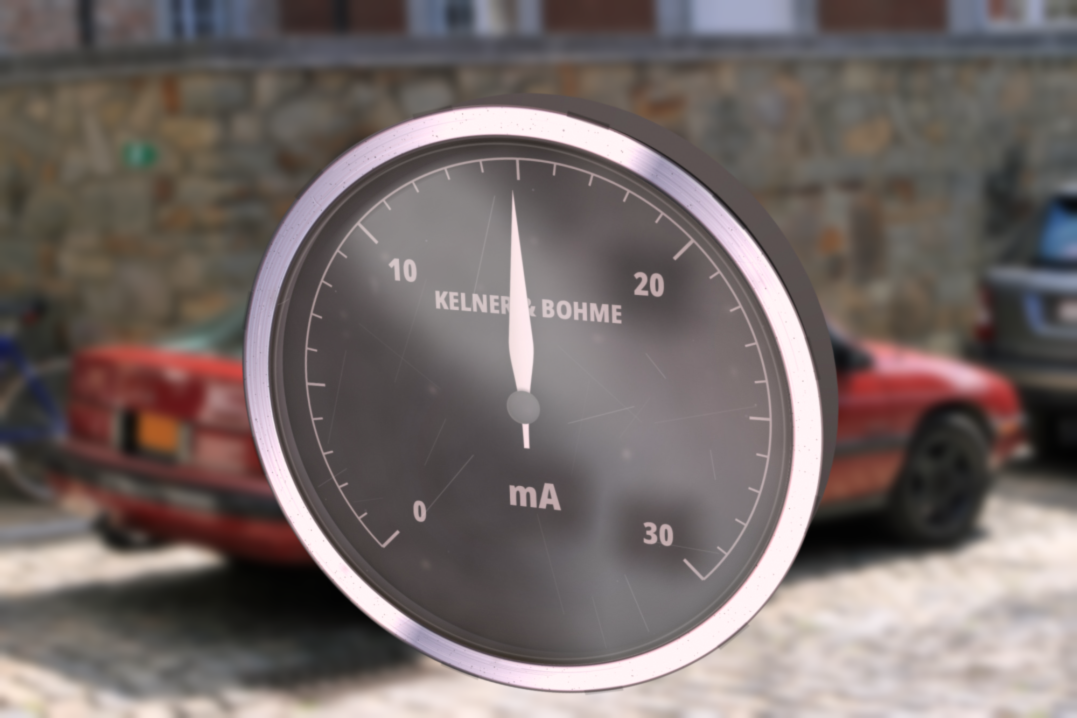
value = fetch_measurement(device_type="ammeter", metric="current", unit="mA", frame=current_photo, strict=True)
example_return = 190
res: 15
